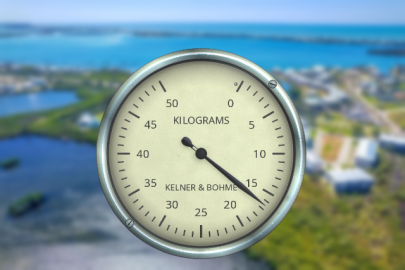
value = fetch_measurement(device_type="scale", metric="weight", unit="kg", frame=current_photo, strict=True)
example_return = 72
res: 16.5
